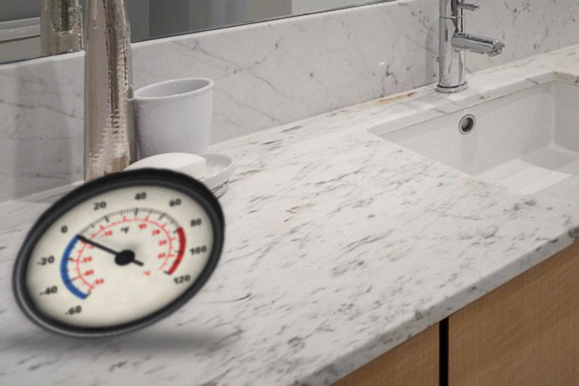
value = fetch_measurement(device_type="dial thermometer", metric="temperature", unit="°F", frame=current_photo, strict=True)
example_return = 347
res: 0
